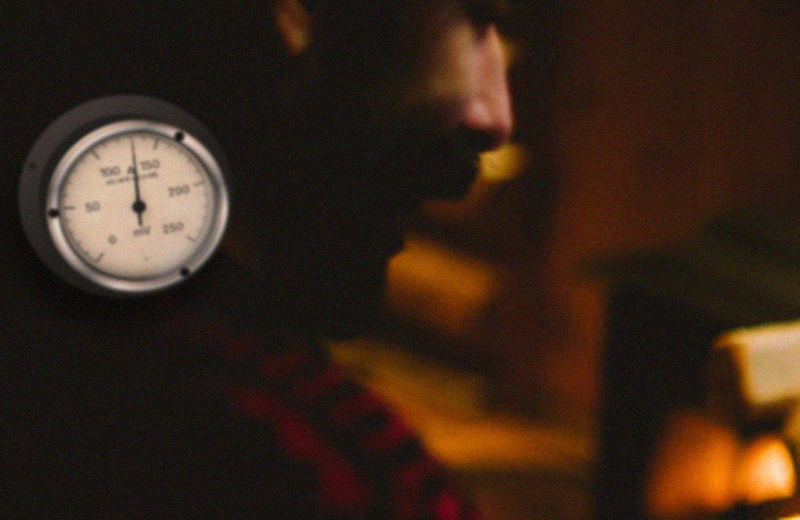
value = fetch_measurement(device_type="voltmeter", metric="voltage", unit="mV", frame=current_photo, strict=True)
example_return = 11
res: 130
